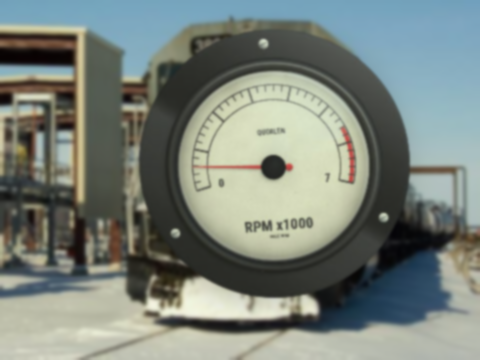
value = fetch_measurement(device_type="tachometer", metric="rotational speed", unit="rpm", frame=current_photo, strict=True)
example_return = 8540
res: 600
